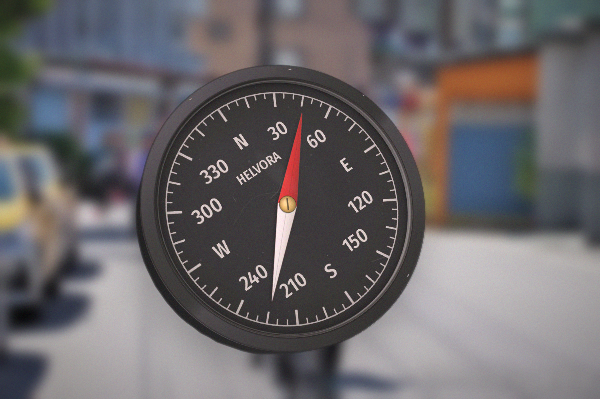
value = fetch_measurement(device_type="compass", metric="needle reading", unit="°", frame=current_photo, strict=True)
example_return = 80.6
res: 45
